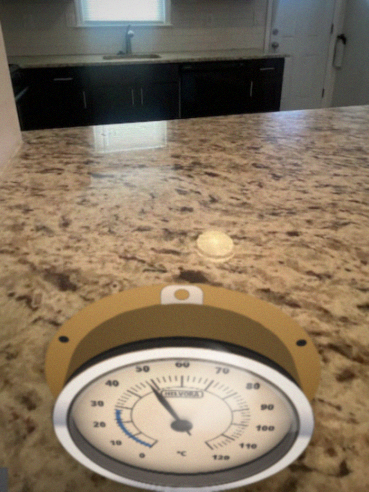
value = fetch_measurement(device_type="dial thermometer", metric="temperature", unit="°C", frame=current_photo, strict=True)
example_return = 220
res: 50
